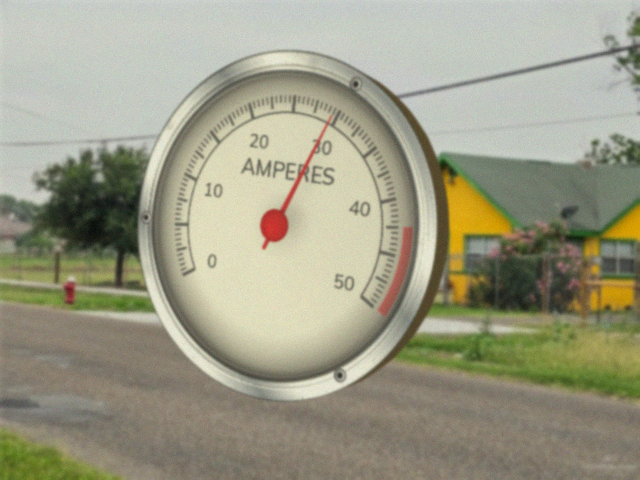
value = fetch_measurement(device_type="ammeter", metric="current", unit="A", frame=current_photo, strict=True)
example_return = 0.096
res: 30
